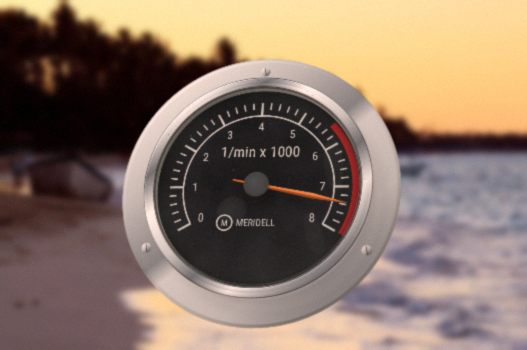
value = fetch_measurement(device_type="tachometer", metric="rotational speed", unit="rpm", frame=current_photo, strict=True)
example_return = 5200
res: 7400
